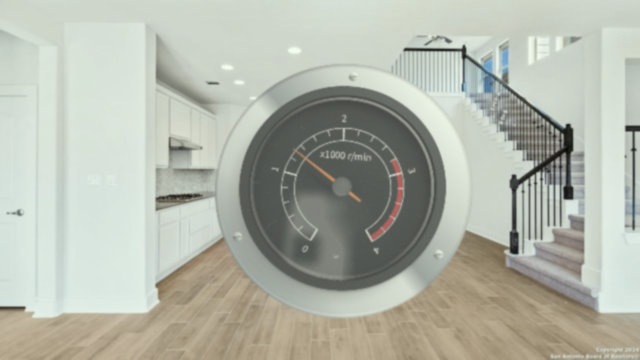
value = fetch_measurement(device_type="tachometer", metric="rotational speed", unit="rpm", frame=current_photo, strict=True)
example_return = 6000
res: 1300
